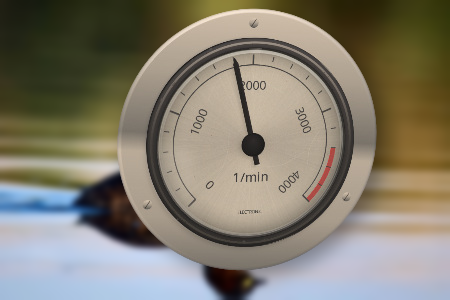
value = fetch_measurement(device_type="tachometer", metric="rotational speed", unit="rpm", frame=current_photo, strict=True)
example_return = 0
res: 1800
